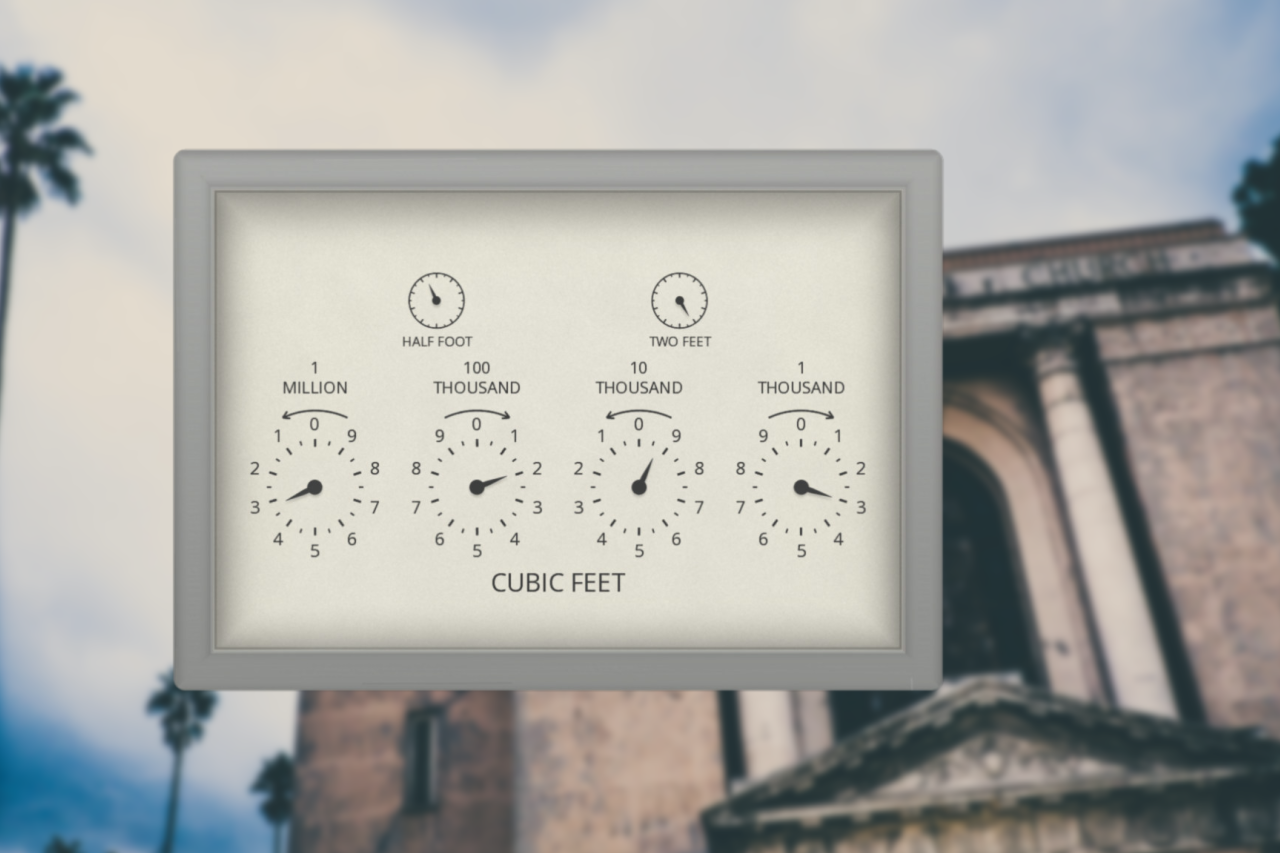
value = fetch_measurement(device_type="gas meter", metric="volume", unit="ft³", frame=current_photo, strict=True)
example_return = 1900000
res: 319300
